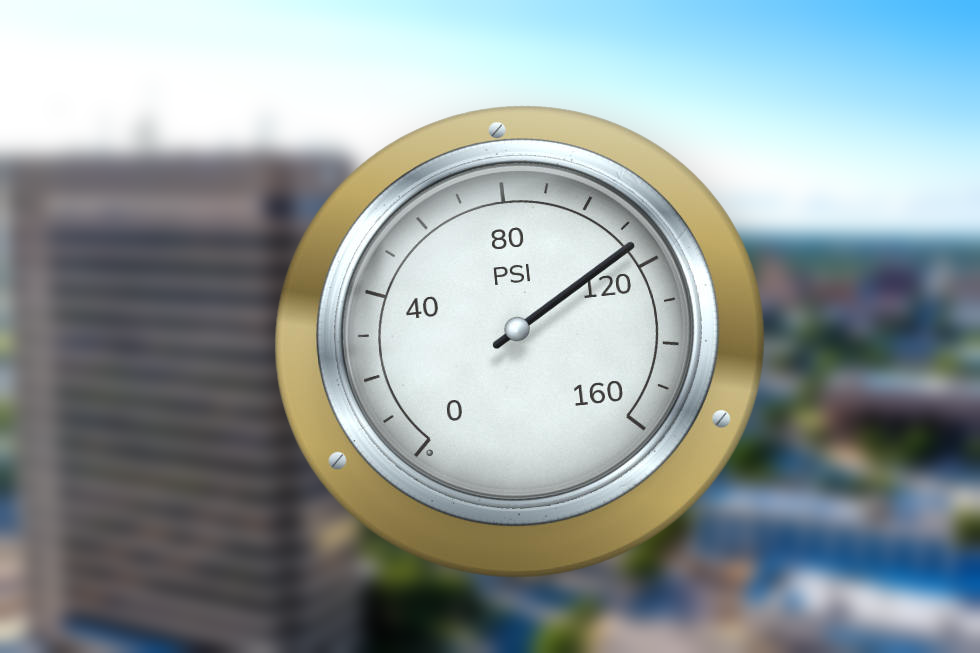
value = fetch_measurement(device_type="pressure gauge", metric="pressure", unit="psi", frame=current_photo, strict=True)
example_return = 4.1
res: 115
